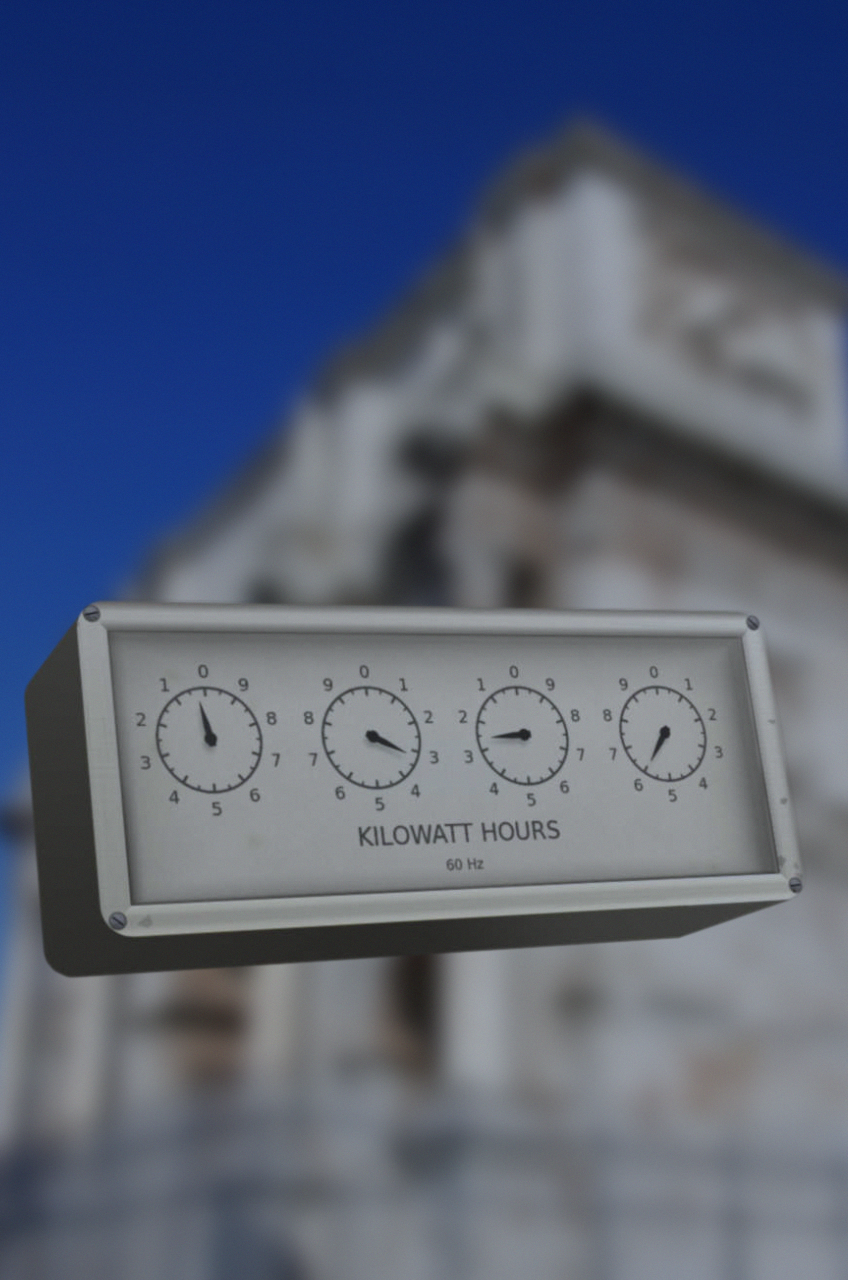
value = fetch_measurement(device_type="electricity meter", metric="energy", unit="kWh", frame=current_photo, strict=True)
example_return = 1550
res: 326
